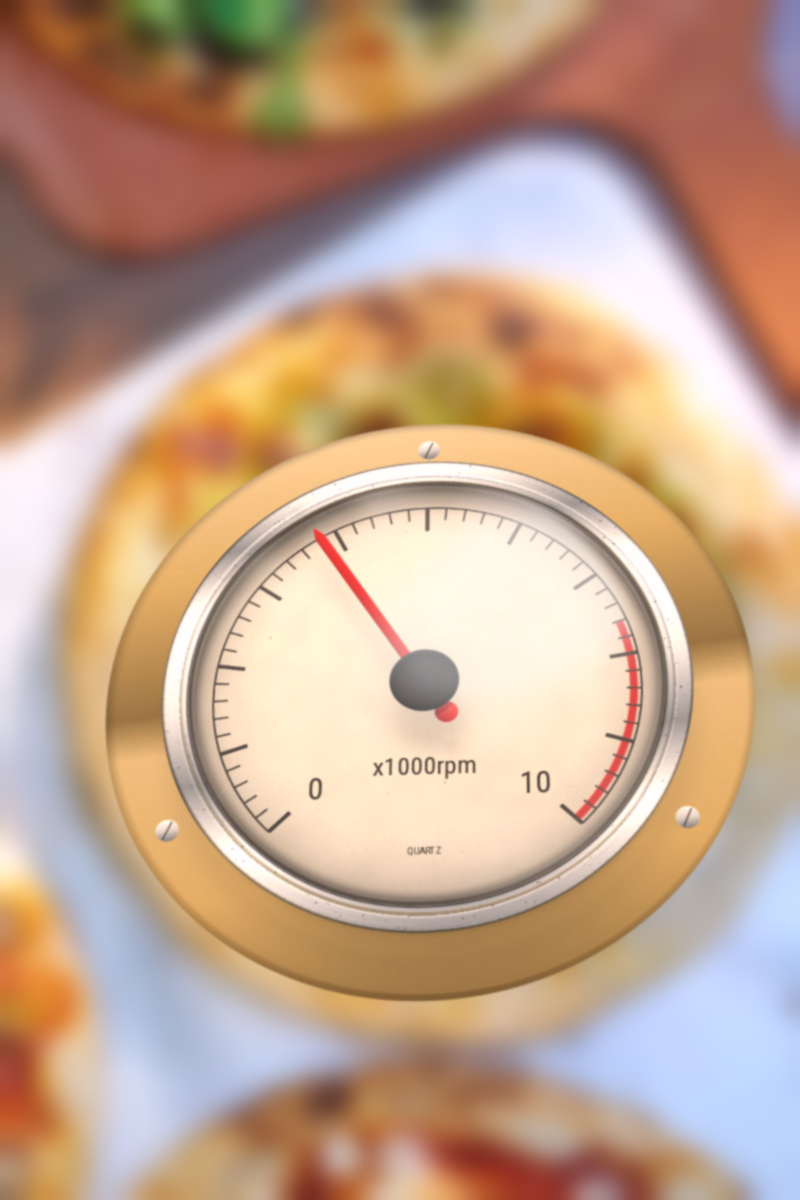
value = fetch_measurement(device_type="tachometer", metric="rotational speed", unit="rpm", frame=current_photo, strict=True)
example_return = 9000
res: 3800
